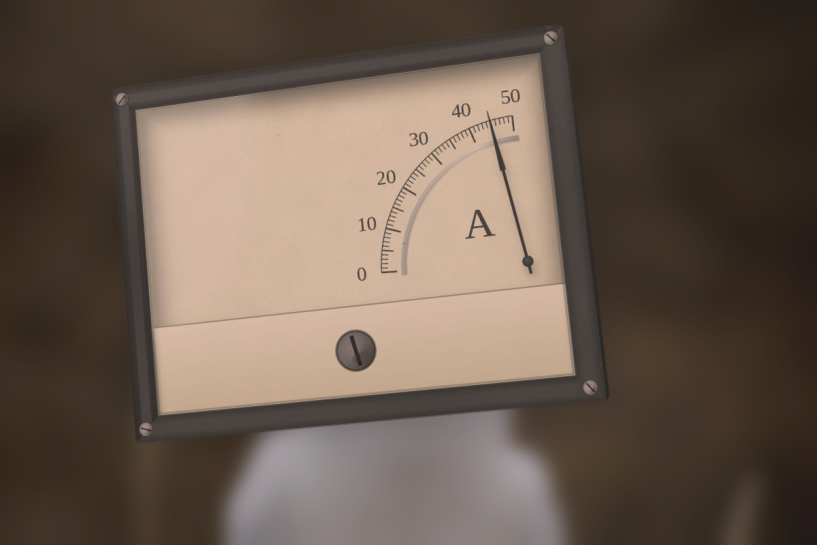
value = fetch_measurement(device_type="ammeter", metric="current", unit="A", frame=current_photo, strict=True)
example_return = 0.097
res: 45
